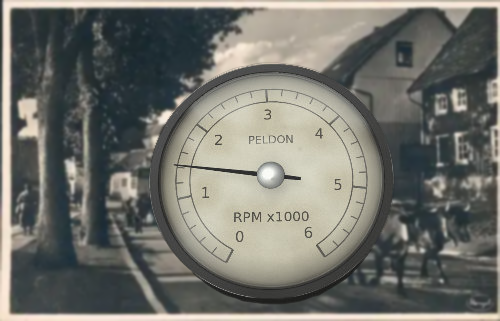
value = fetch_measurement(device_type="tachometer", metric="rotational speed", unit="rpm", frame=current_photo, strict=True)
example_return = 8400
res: 1400
